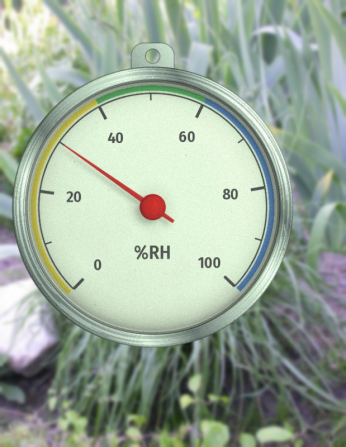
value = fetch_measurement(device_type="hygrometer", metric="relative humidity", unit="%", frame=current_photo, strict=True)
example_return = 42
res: 30
